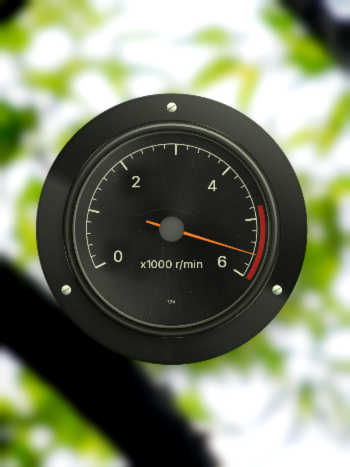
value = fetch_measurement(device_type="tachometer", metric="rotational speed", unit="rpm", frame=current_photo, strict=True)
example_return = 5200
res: 5600
